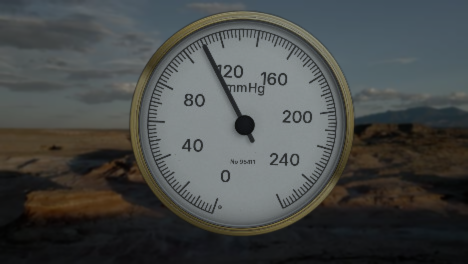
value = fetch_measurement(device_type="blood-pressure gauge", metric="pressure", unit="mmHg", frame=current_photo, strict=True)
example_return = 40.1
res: 110
